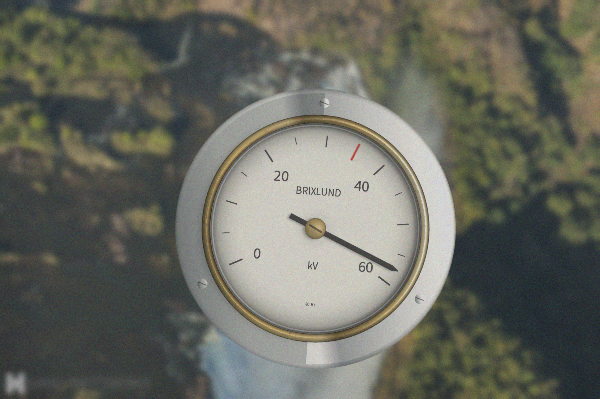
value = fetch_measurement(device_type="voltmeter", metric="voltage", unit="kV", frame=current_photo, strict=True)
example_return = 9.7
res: 57.5
